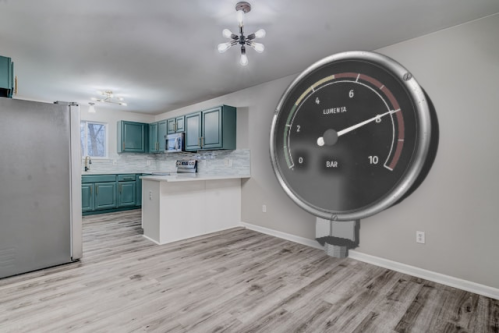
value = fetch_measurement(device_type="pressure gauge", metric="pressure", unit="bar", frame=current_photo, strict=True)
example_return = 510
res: 8
